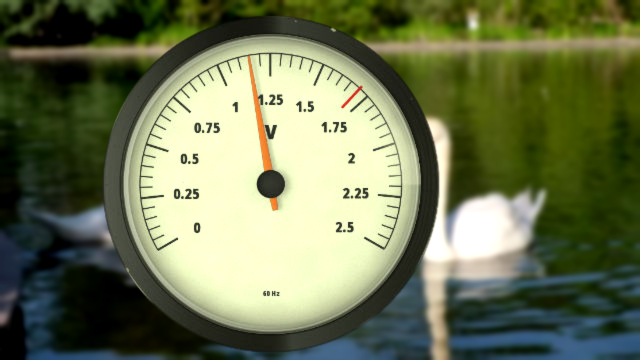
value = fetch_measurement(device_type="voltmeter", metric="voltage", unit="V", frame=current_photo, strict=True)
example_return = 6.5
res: 1.15
